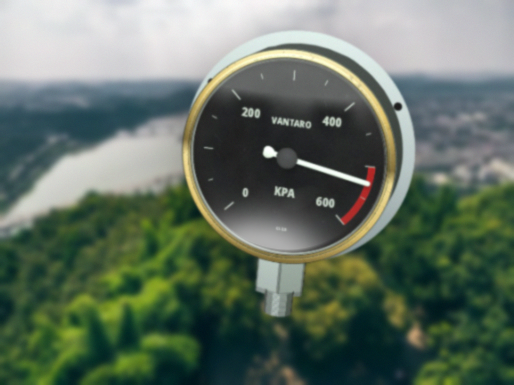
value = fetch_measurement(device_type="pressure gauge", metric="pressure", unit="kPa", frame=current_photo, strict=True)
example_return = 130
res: 525
